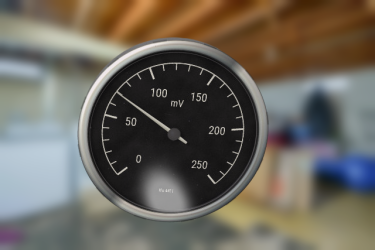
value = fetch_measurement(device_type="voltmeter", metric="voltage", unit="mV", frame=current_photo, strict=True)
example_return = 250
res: 70
